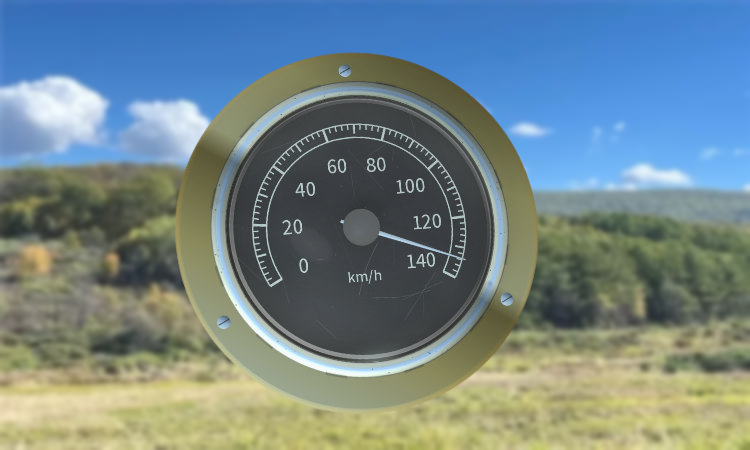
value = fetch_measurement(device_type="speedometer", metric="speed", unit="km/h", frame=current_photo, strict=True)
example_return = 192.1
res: 134
